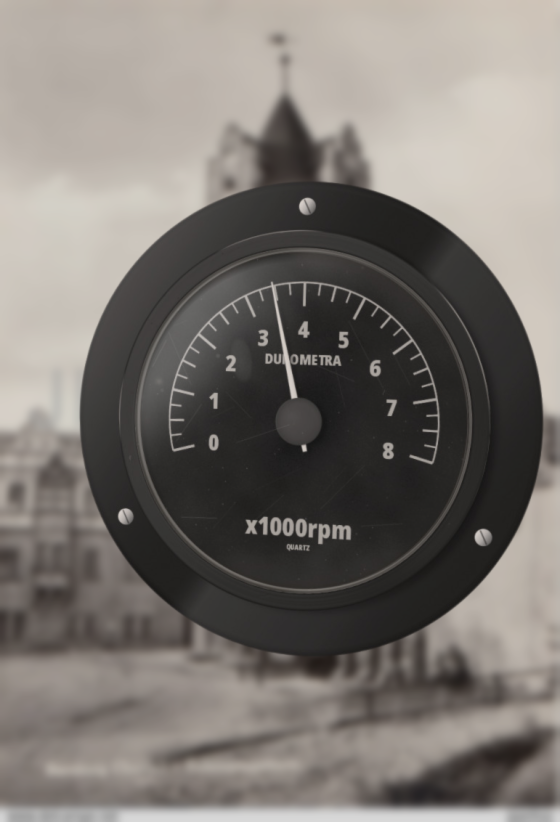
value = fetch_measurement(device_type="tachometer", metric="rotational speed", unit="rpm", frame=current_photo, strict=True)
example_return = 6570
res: 3500
